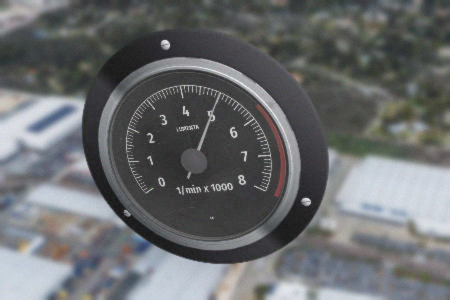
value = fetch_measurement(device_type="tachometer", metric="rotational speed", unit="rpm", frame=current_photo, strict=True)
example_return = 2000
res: 5000
